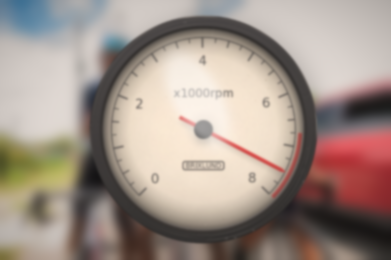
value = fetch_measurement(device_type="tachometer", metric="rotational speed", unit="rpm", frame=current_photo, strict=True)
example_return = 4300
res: 7500
